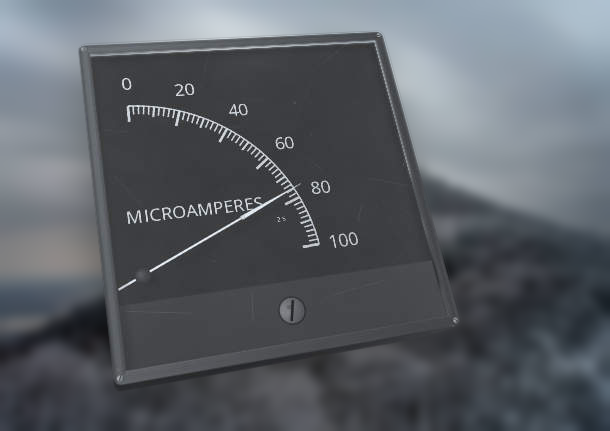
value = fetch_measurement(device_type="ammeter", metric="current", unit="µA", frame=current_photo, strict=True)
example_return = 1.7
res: 76
